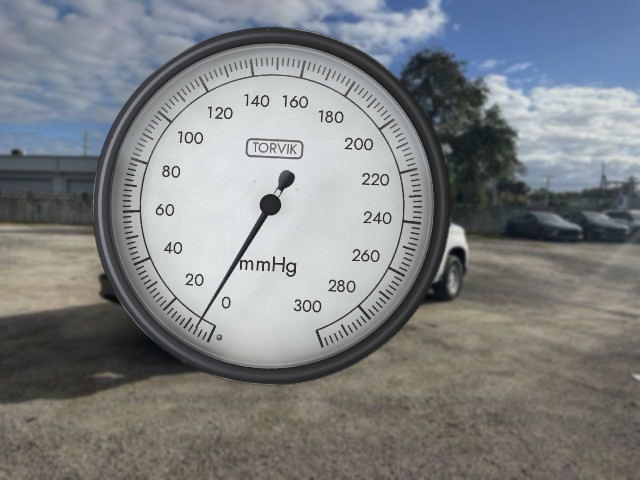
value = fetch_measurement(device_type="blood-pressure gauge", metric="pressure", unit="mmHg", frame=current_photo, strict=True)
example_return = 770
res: 6
